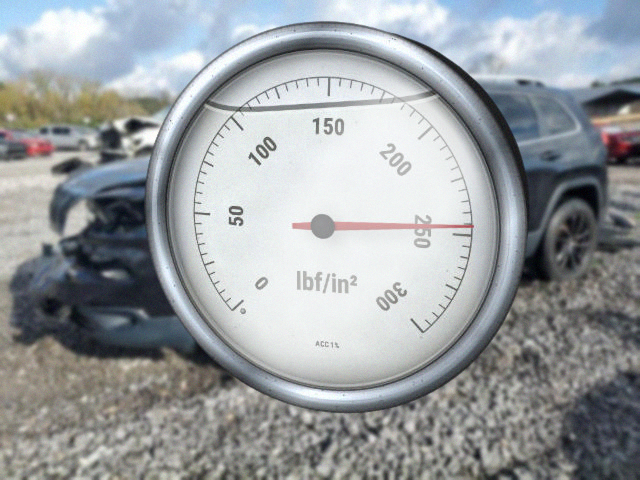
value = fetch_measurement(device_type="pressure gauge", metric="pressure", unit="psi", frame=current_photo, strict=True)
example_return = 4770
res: 245
